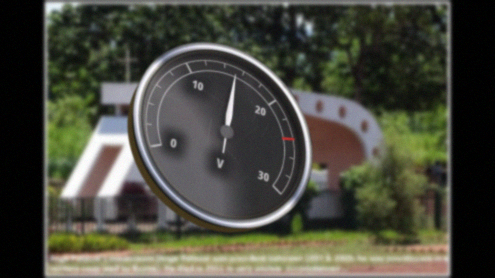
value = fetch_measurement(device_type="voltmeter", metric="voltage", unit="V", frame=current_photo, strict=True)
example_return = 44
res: 15
